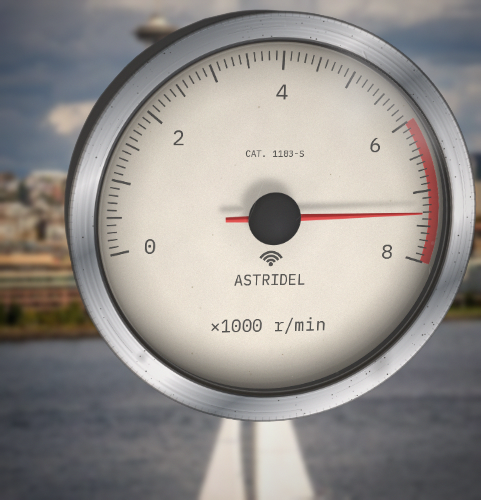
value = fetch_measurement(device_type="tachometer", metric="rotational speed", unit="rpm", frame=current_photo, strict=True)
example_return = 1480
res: 7300
